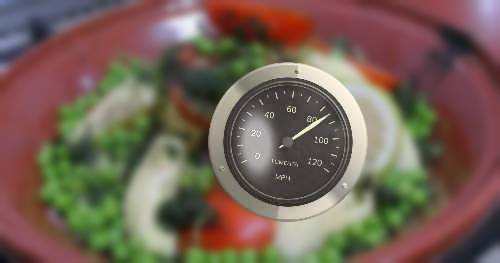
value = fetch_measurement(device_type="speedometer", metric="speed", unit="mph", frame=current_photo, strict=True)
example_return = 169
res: 85
